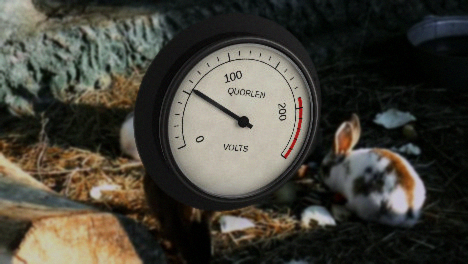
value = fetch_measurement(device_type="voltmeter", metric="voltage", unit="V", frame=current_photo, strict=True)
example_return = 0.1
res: 55
